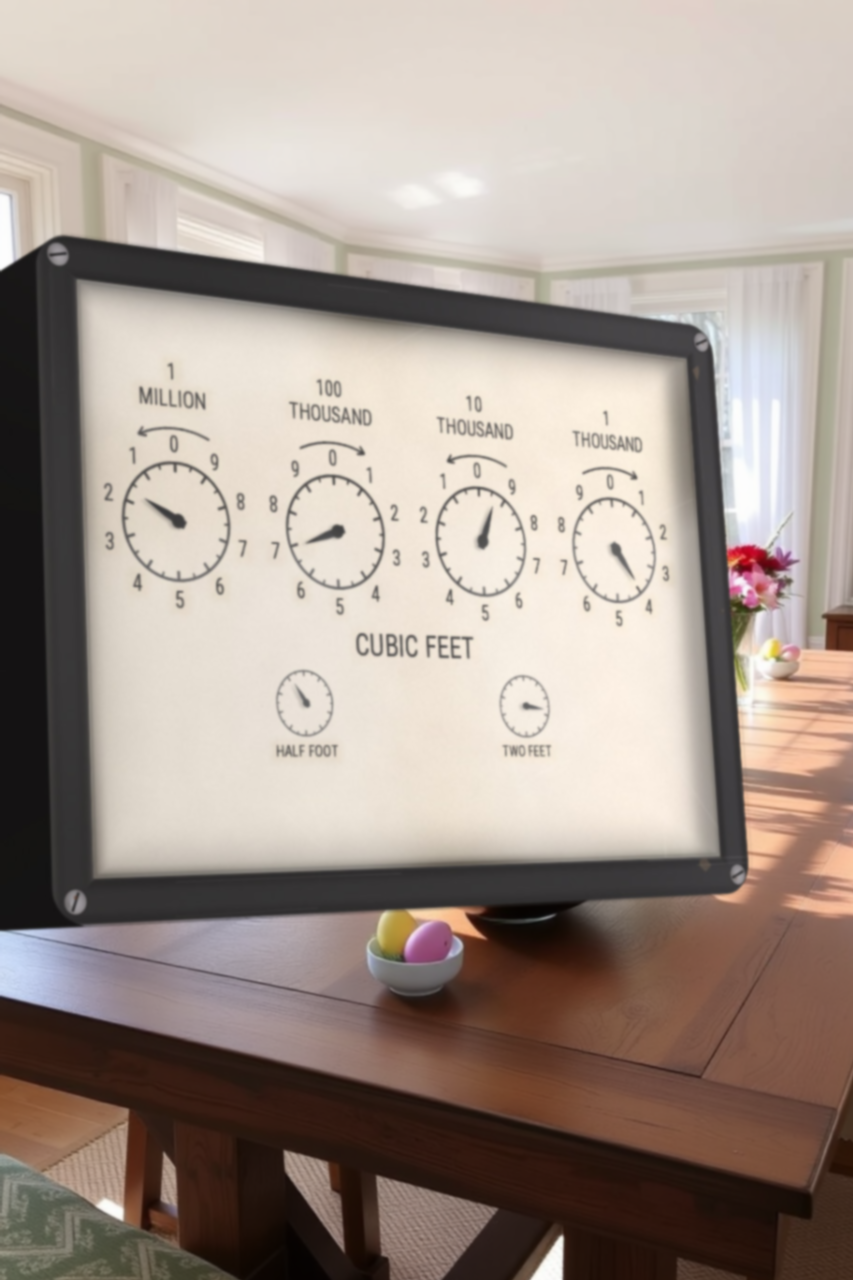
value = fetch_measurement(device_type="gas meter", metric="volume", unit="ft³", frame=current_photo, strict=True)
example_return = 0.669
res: 169400
